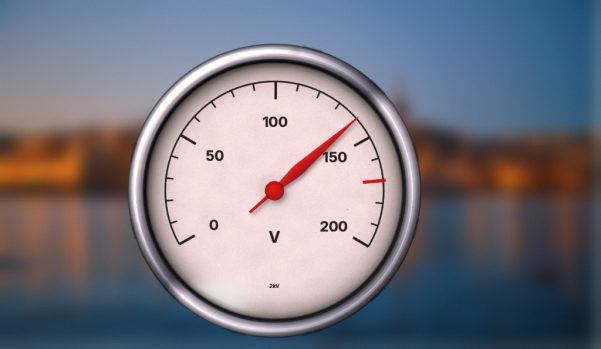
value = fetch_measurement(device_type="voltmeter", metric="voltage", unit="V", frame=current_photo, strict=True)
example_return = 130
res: 140
